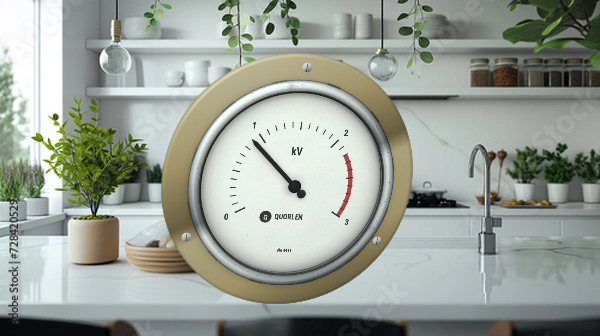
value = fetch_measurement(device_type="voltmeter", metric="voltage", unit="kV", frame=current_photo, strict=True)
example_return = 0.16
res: 0.9
